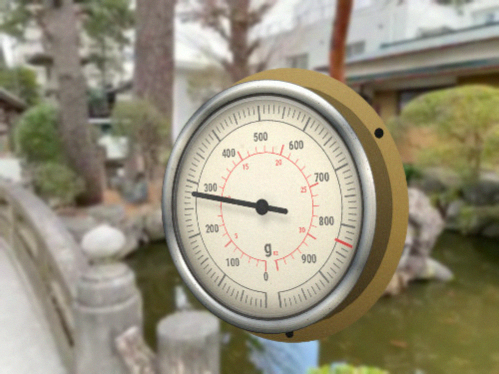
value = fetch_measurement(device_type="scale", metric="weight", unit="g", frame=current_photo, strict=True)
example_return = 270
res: 280
